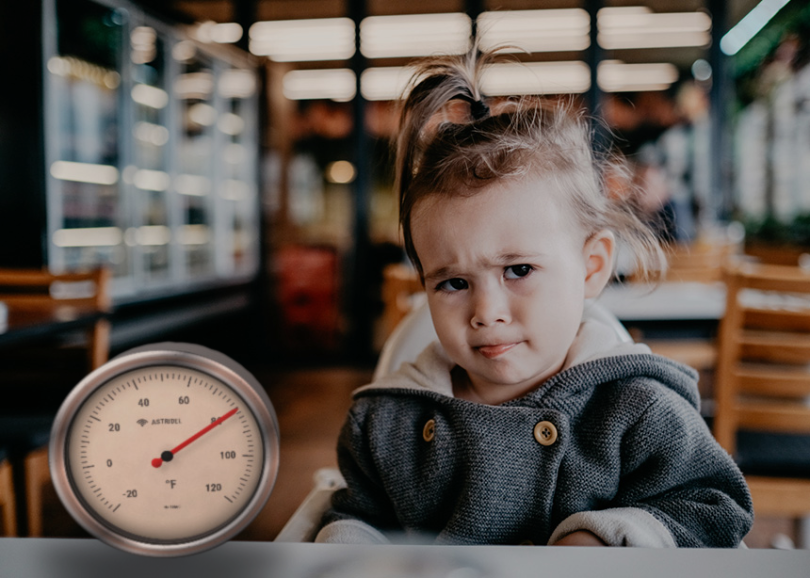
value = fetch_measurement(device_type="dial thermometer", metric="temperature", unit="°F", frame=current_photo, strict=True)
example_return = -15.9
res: 80
